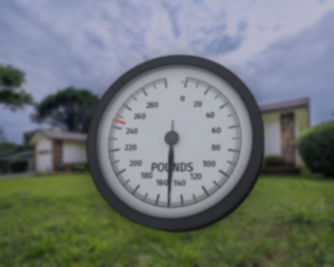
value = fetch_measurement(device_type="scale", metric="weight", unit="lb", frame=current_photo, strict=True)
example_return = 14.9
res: 150
